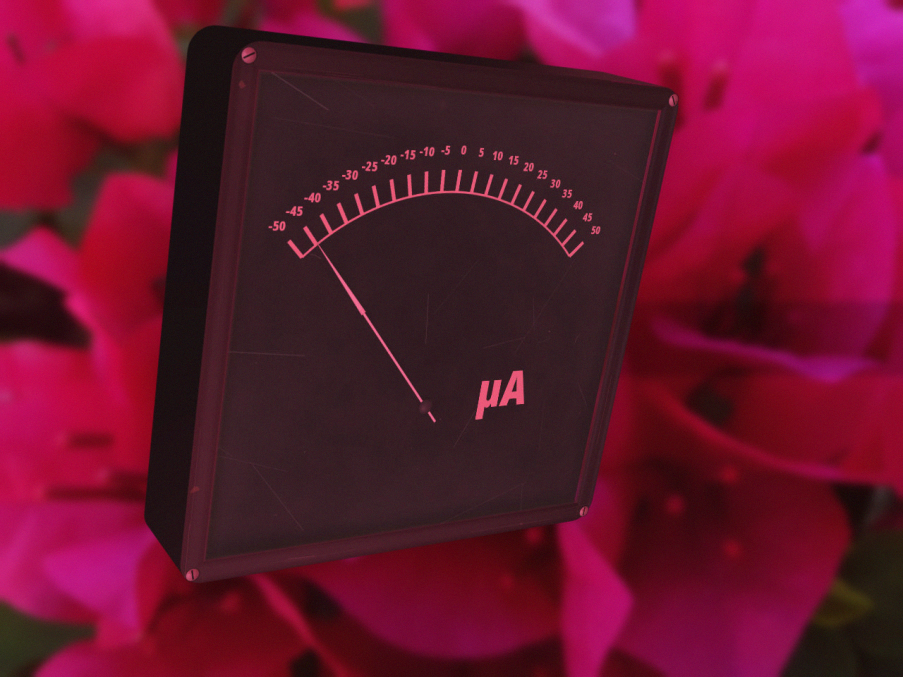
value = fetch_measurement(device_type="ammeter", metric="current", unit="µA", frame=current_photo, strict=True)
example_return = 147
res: -45
